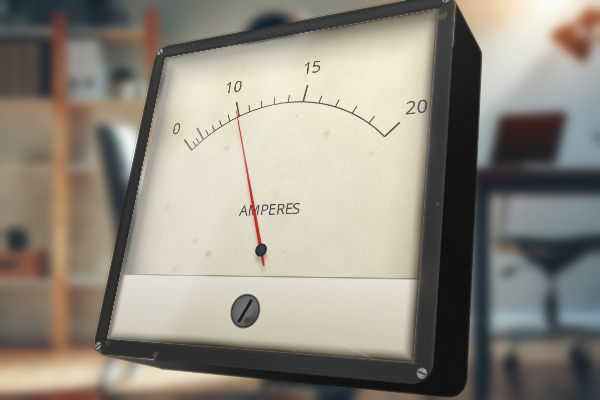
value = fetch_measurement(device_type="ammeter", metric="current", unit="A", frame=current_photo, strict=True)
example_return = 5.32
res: 10
